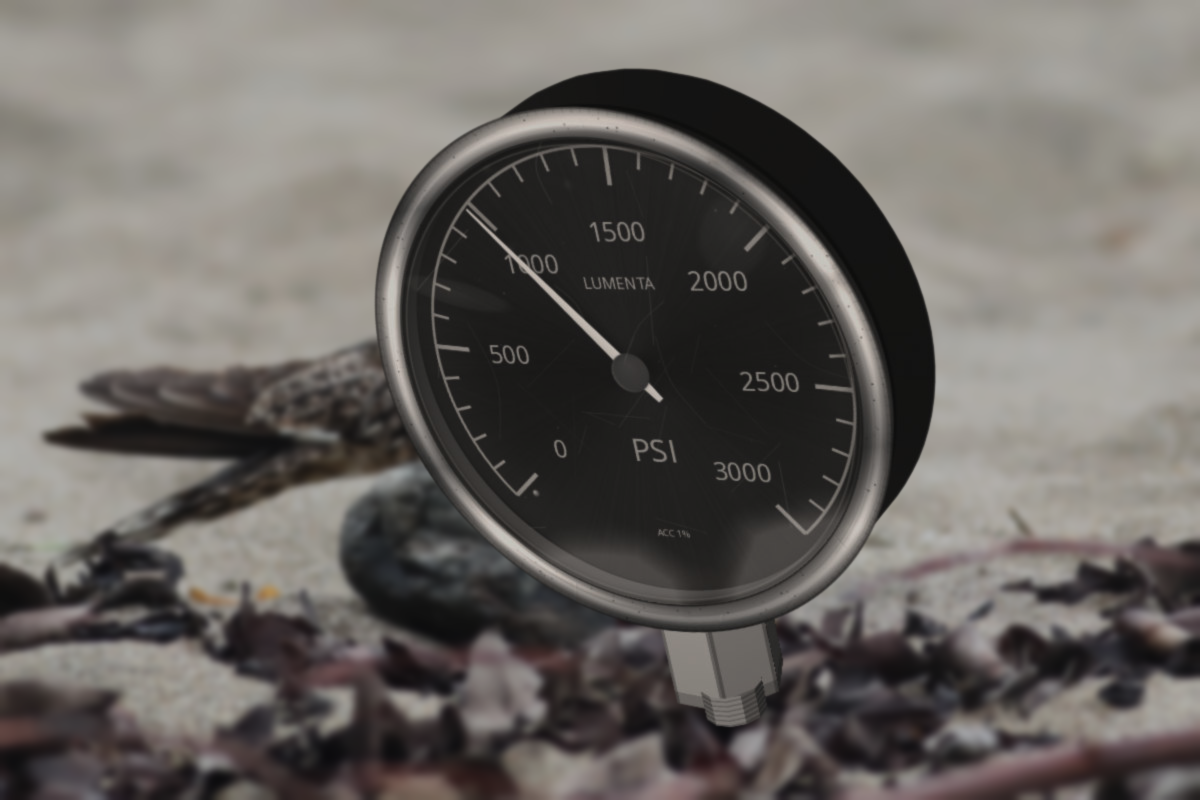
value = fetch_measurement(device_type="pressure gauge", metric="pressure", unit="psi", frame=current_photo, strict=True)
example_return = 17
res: 1000
